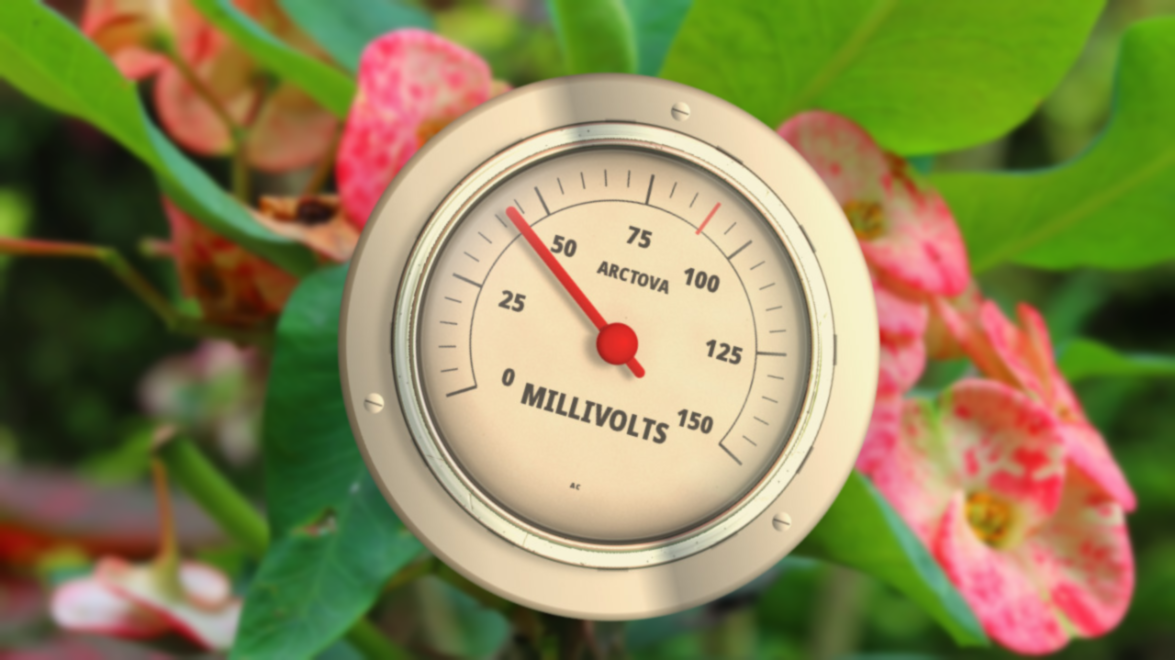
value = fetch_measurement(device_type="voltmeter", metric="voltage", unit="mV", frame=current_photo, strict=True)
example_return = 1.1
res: 42.5
